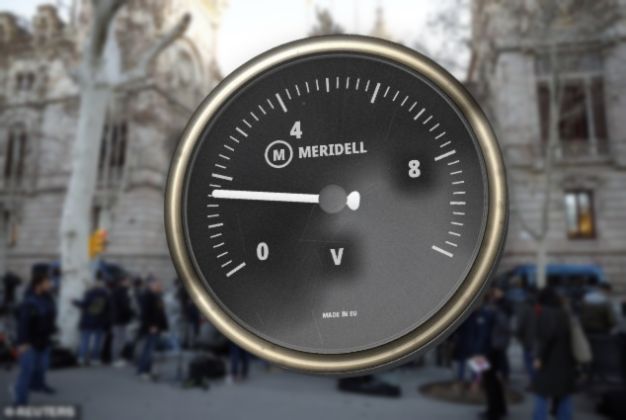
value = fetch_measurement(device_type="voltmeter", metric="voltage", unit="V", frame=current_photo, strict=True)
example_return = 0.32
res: 1.6
